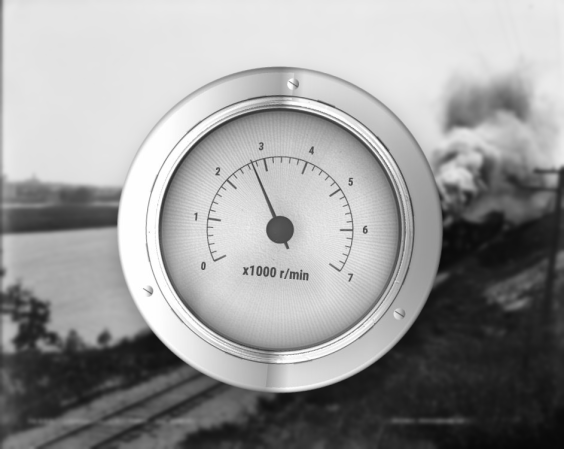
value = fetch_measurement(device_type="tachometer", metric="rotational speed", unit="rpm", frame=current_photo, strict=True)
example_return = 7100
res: 2700
